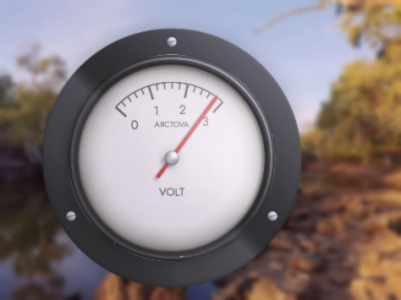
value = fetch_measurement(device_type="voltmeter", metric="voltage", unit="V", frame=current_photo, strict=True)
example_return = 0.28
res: 2.8
